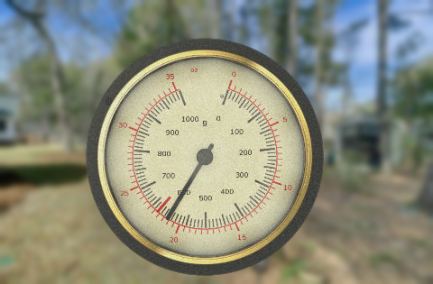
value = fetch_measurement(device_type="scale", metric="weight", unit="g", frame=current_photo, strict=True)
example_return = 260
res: 600
